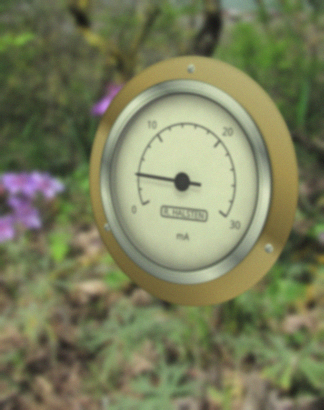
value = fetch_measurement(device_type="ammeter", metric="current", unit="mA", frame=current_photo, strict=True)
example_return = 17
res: 4
